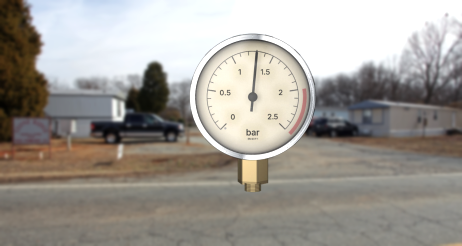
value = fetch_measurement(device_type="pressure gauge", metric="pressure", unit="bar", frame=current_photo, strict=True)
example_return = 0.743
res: 1.3
